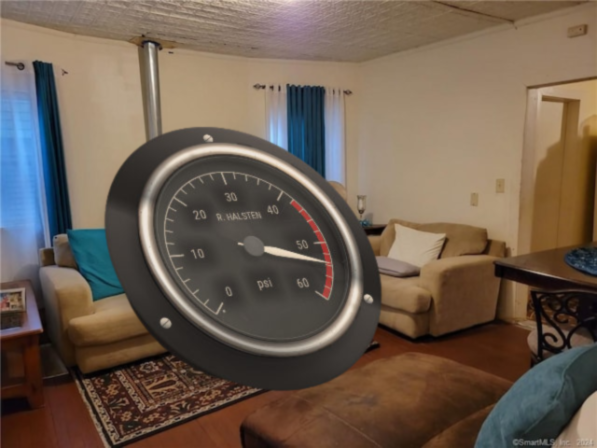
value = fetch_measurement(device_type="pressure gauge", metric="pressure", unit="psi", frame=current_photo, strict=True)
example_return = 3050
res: 54
